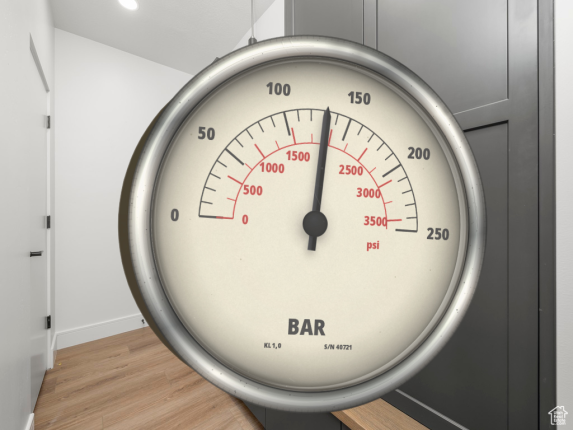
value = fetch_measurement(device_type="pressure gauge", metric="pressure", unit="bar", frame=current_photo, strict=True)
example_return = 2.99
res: 130
